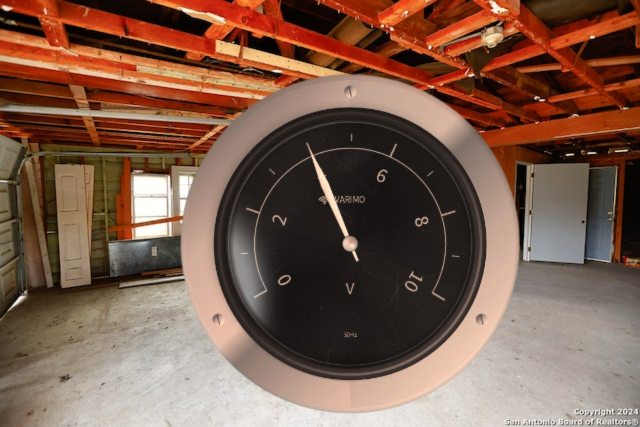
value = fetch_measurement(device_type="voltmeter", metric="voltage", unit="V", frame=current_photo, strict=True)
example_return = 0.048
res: 4
